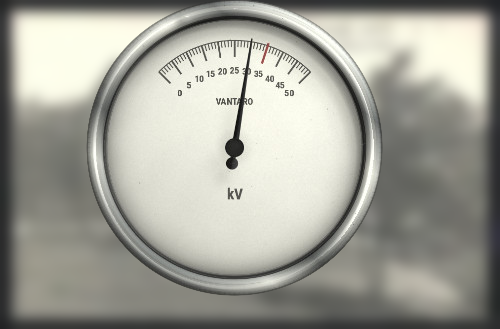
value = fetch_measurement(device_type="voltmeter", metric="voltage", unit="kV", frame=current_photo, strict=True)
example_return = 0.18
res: 30
